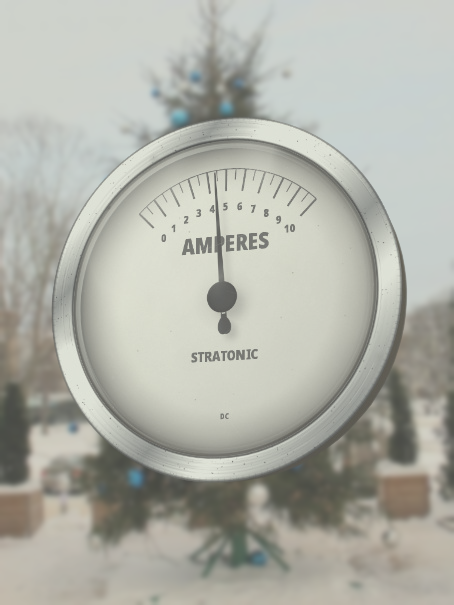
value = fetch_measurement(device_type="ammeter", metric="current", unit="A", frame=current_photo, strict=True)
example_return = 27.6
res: 4.5
